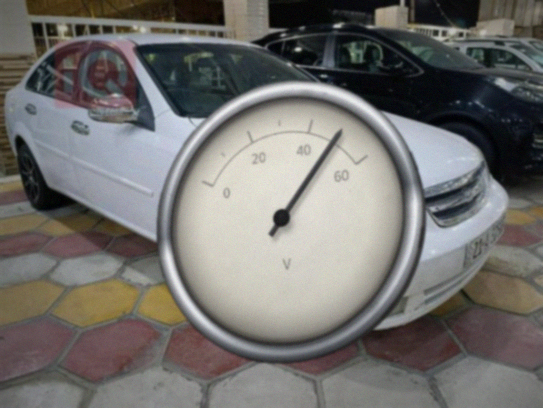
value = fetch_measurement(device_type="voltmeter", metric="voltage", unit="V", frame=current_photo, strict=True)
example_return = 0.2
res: 50
